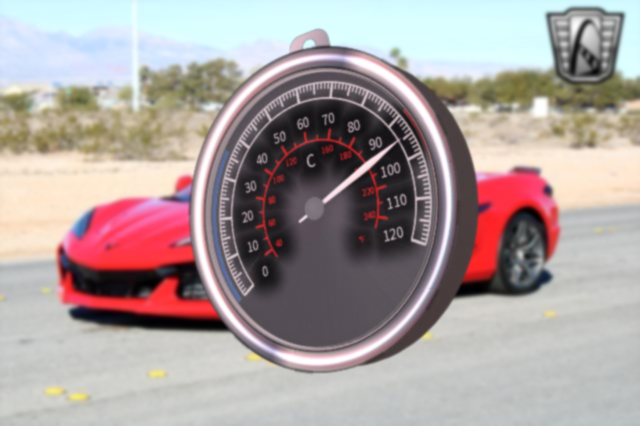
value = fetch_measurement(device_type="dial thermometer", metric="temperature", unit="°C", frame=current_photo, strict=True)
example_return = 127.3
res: 95
